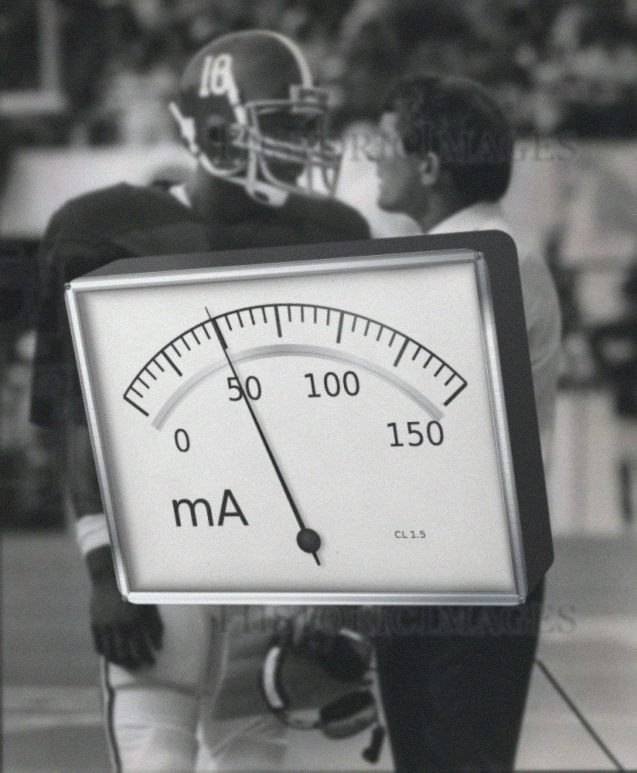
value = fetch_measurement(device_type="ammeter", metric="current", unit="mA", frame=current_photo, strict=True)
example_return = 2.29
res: 50
